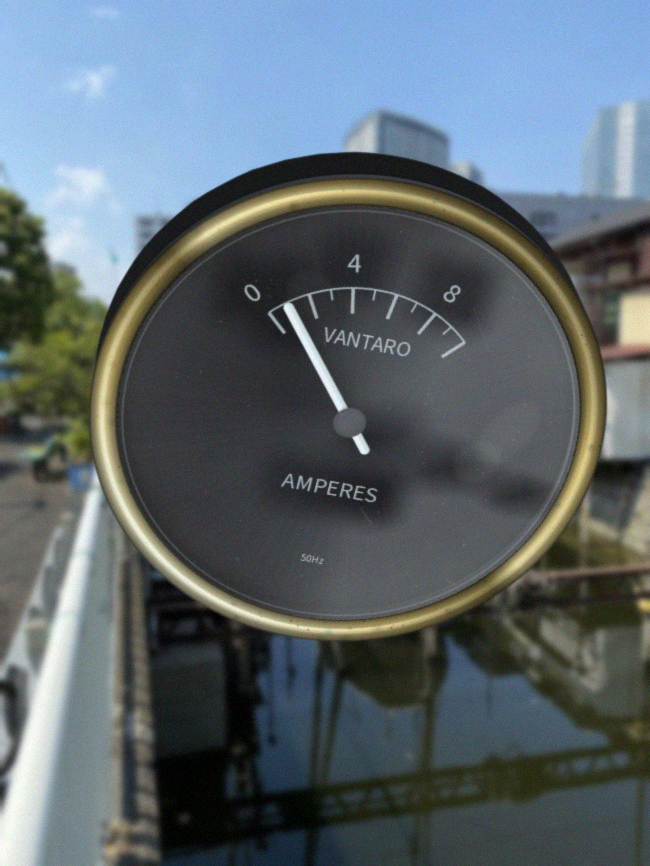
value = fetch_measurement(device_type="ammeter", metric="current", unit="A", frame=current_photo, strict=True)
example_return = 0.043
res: 1
